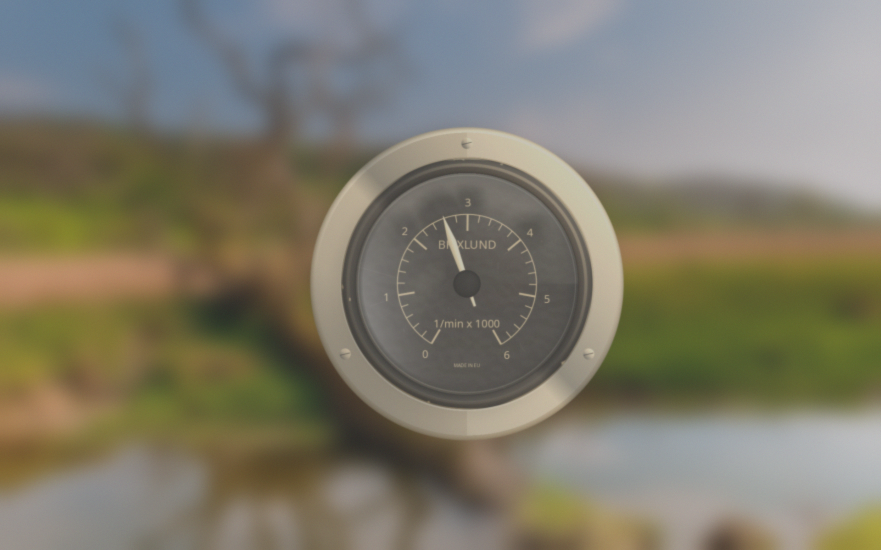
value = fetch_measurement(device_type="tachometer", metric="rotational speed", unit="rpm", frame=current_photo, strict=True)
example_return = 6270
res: 2600
